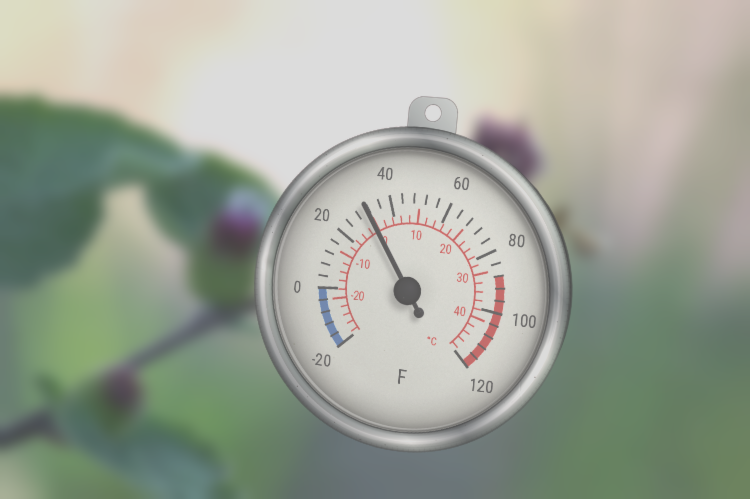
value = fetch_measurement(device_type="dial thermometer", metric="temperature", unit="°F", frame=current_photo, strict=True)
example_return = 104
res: 32
